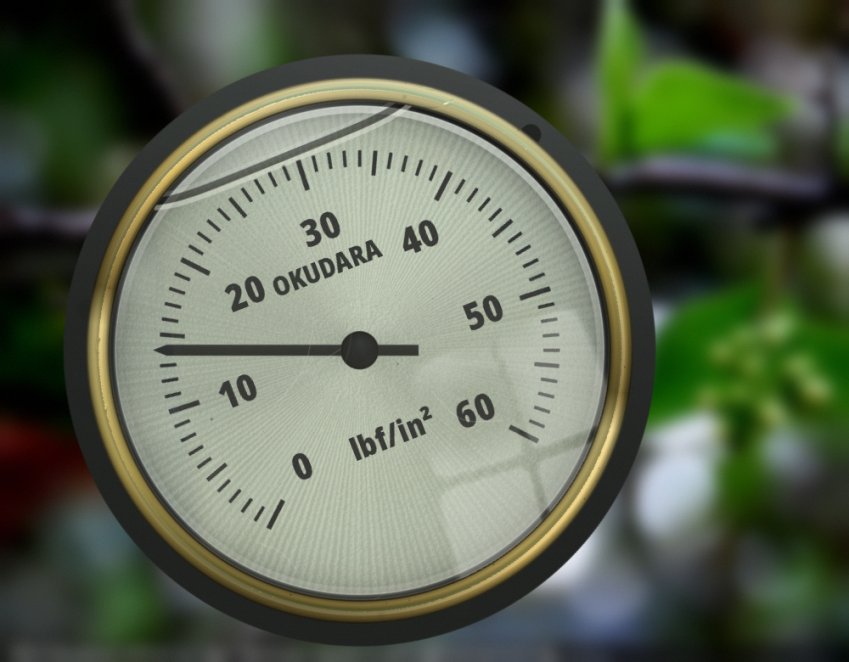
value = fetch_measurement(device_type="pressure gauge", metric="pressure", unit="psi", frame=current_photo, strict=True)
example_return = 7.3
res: 14
